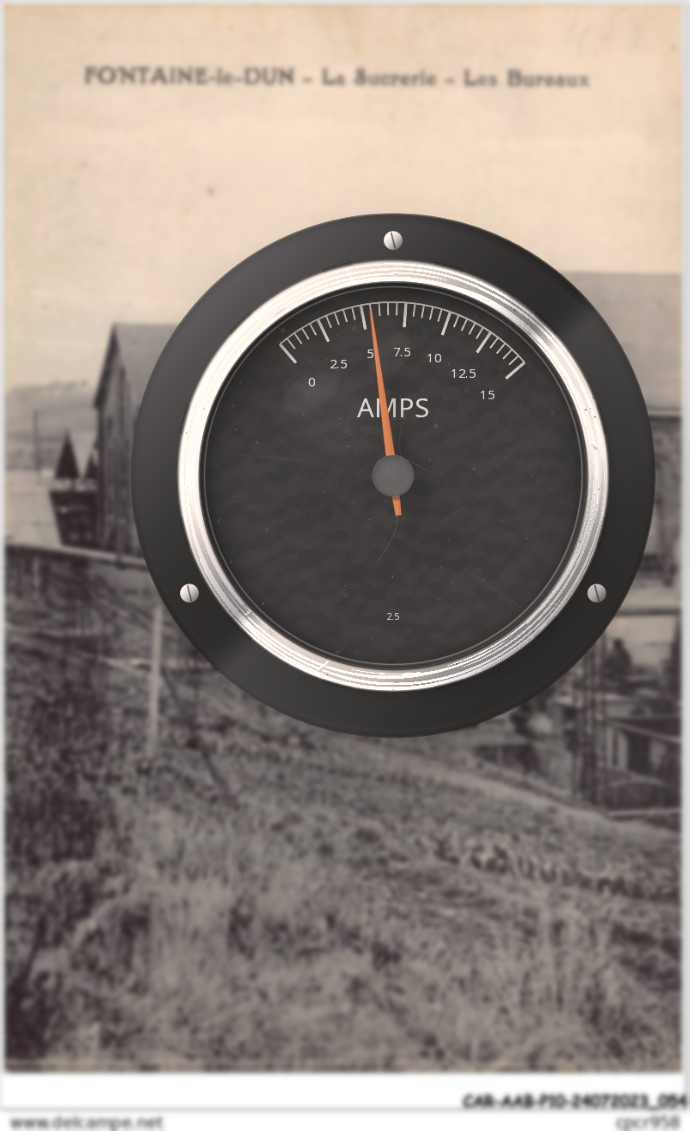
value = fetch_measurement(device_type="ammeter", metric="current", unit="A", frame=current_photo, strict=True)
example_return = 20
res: 5.5
